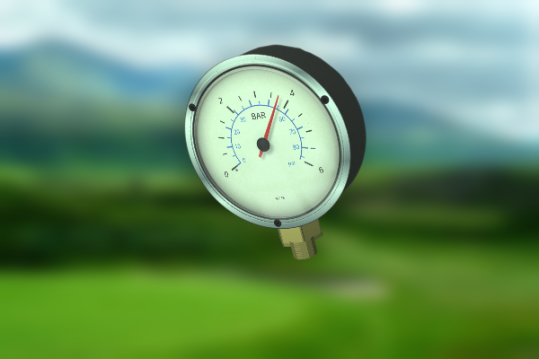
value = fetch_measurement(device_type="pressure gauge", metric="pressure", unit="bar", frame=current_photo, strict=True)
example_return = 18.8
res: 3.75
